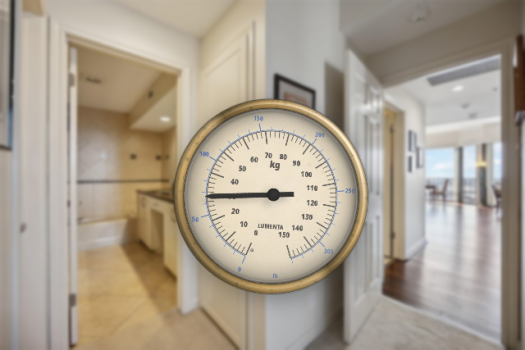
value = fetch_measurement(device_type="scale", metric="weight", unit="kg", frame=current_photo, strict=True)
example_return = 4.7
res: 30
